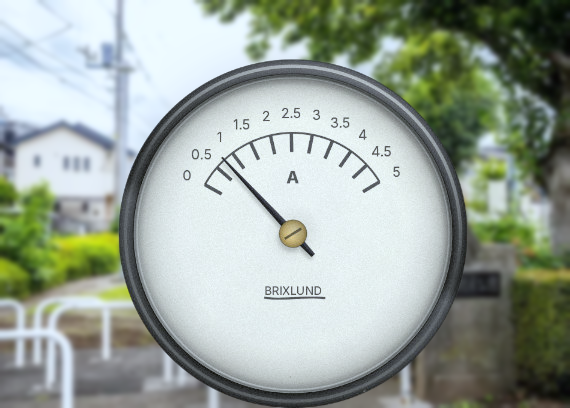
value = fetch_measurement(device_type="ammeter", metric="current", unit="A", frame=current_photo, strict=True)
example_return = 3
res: 0.75
